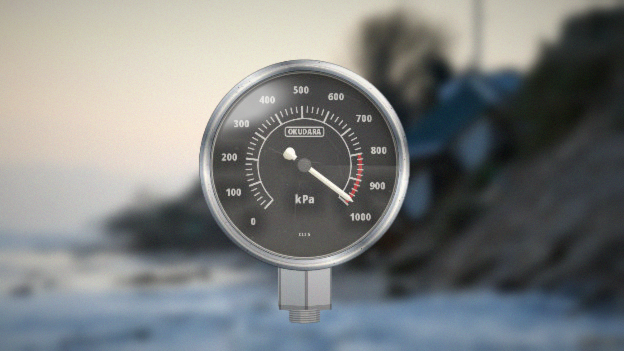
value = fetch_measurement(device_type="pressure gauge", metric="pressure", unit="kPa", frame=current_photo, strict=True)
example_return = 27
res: 980
